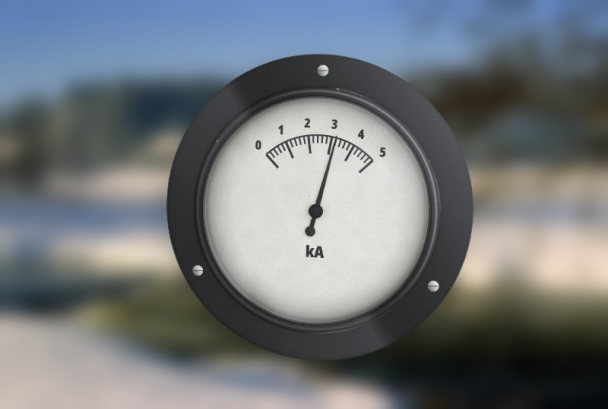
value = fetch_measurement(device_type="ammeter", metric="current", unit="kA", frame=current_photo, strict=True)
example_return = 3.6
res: 3.2
